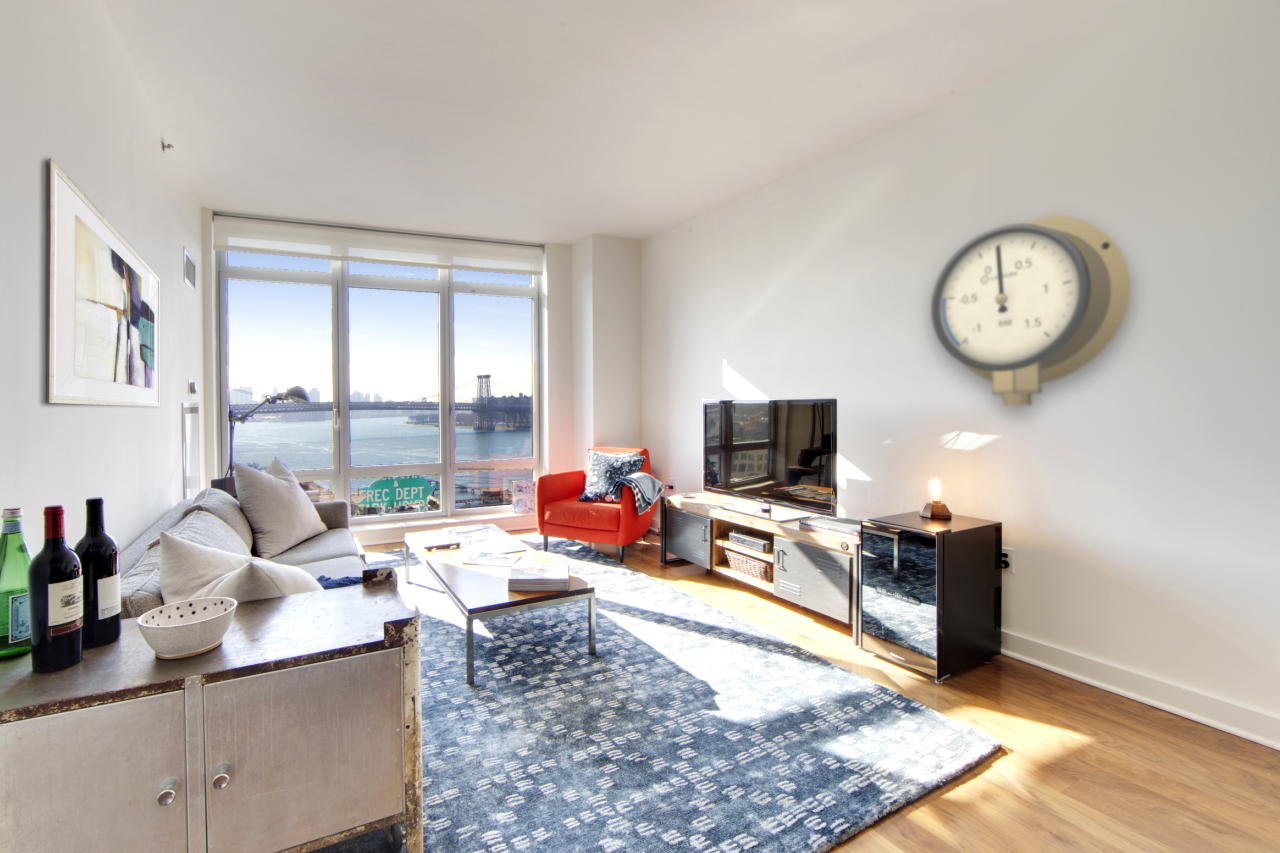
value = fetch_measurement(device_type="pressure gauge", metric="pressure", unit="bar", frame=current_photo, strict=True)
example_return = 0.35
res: 0.2
